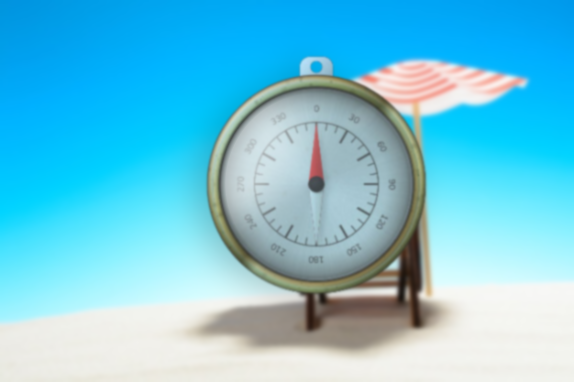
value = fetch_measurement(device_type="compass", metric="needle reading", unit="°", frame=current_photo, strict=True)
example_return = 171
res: 0
